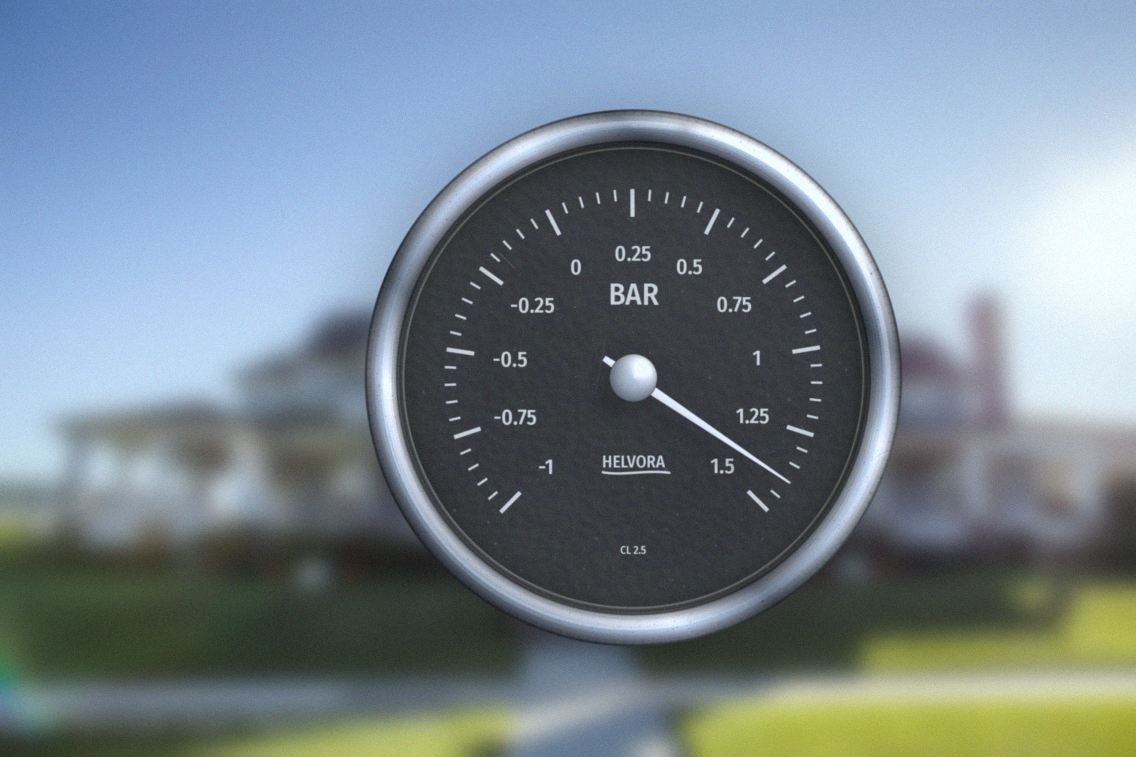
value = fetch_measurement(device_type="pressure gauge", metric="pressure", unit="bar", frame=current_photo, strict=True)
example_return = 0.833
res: 1.4
